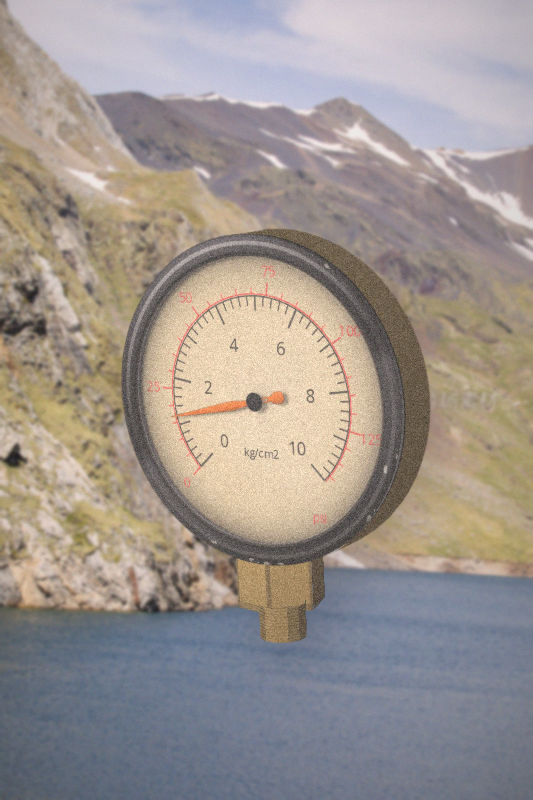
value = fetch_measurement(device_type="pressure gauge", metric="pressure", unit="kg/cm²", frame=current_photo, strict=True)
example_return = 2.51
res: 1.2
